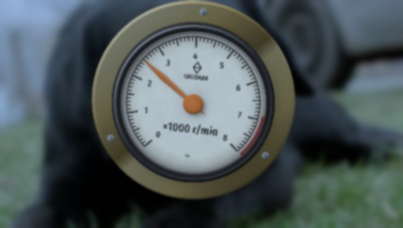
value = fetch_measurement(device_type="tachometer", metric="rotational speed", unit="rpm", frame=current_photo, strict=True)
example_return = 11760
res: 2500
